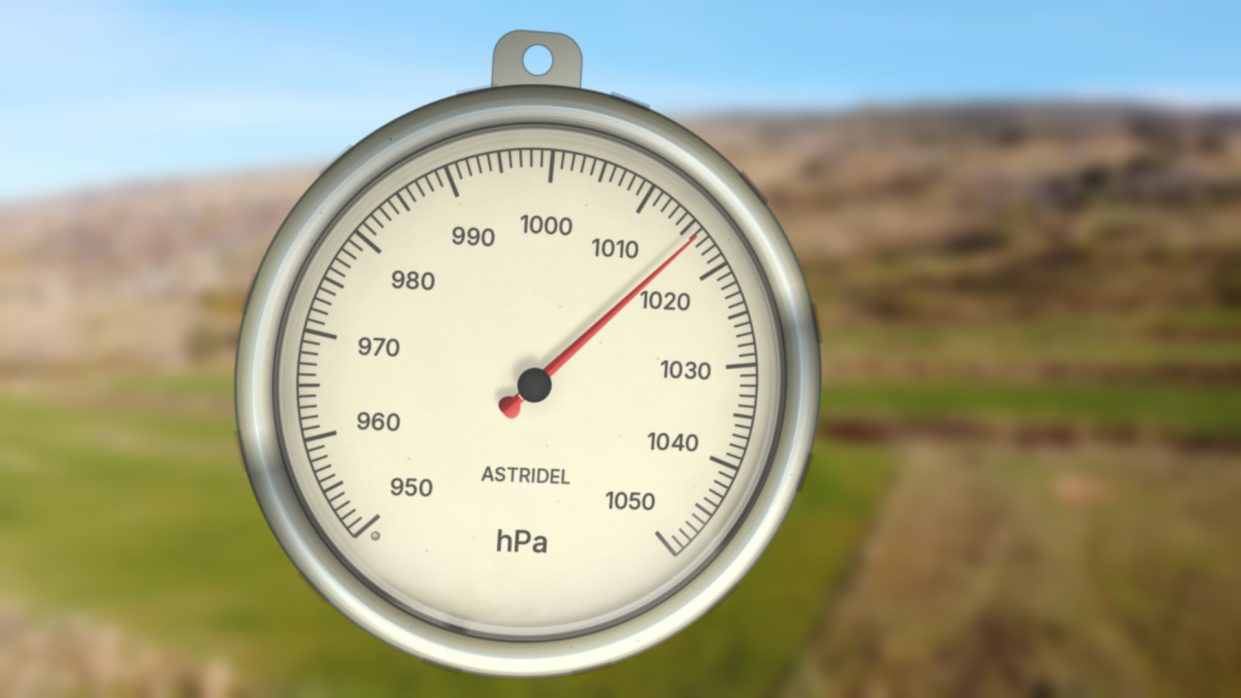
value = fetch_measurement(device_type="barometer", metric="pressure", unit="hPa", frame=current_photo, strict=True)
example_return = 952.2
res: 1016
